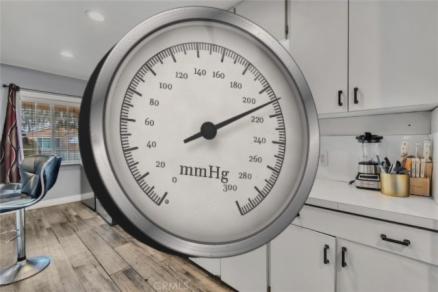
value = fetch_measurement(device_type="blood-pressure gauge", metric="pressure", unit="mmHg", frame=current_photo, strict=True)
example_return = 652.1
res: 210
